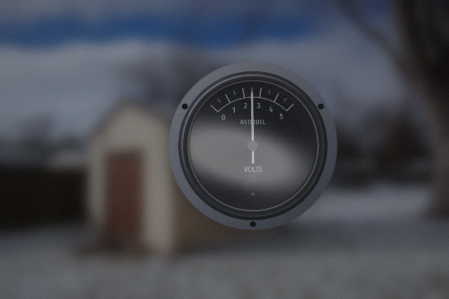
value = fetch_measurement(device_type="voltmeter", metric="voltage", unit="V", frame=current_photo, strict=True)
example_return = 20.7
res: 2.5
